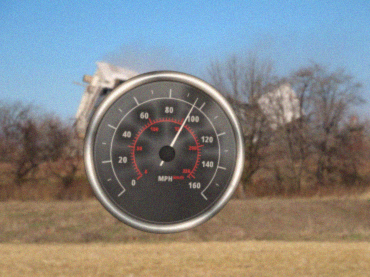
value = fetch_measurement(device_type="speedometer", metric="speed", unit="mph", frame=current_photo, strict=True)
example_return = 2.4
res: 95
